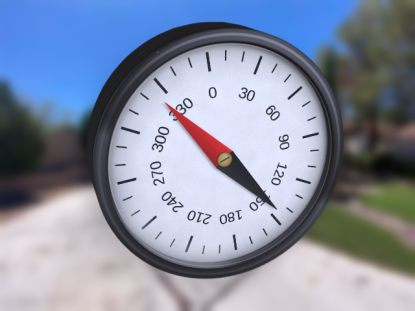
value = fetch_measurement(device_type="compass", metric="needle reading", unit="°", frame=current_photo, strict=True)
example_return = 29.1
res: 325
